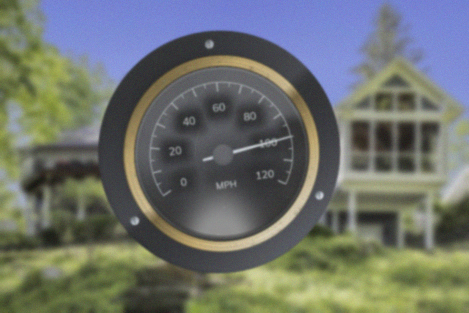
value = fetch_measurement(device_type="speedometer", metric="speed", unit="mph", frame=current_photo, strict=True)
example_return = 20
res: 100
